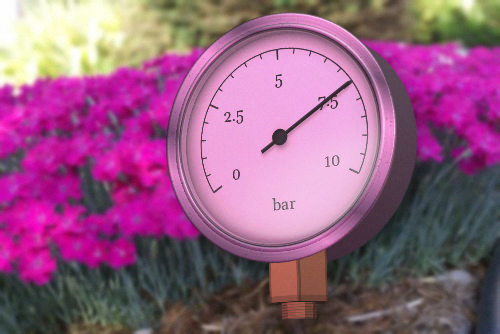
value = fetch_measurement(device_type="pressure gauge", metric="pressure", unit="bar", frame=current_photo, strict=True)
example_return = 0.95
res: 7.5
